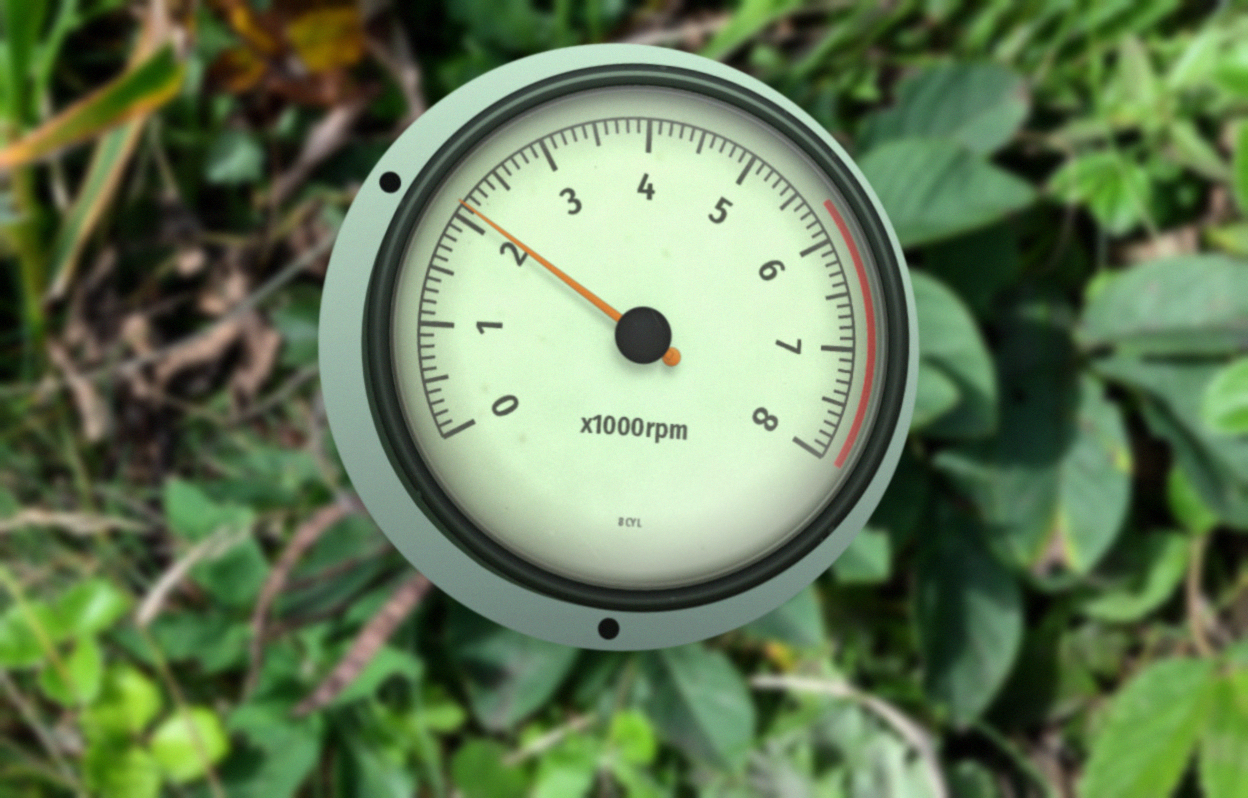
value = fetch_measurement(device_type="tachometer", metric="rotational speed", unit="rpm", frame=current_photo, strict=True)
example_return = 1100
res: 2100
